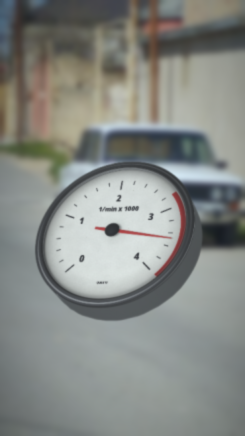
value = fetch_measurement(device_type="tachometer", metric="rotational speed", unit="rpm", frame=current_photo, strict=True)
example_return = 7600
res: 3500
